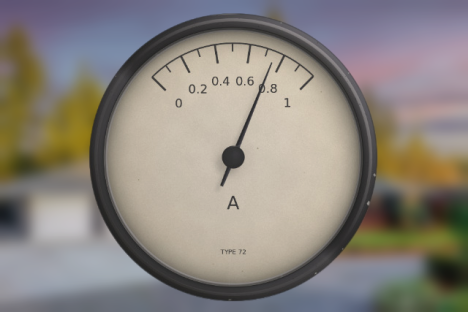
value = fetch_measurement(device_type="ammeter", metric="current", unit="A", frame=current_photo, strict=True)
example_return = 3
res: 0.75
